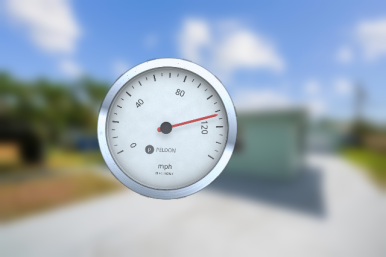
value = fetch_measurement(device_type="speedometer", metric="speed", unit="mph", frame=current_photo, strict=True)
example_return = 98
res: 112.5
